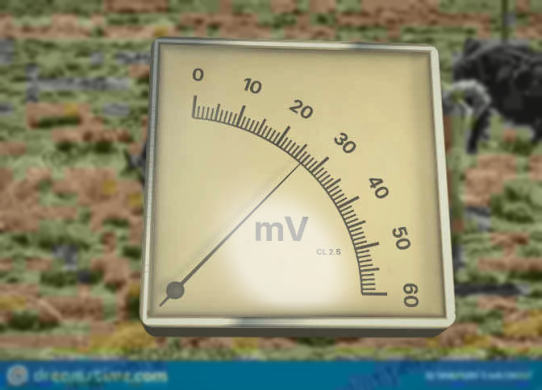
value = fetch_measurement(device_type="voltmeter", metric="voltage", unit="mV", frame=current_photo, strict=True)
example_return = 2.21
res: 27
